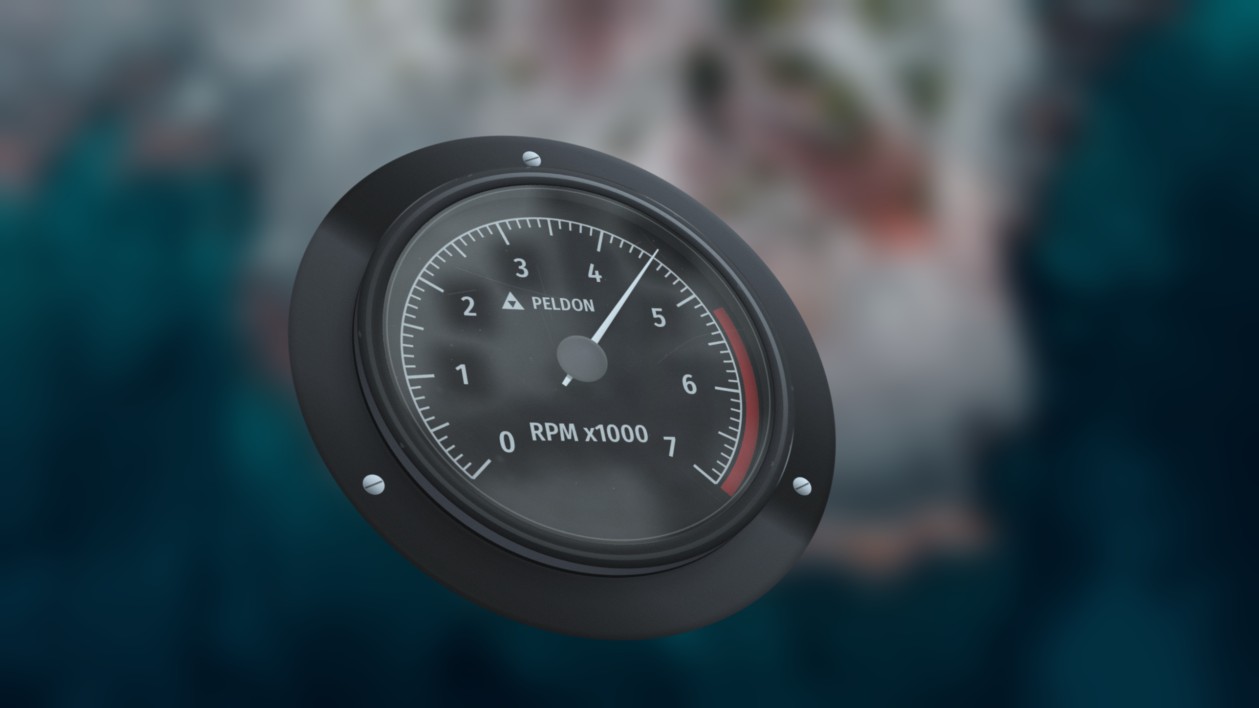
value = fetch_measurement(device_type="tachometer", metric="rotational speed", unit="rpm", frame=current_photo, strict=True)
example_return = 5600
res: 4500
